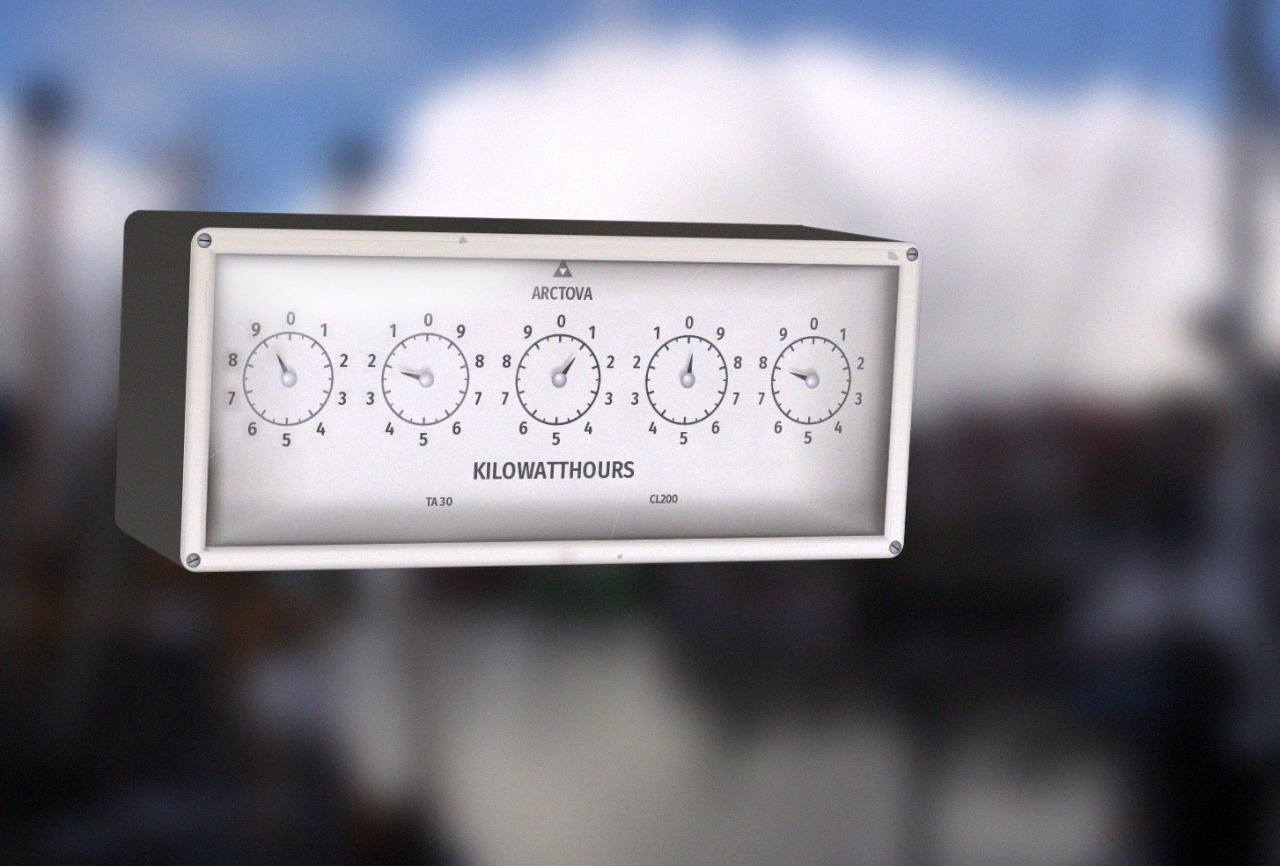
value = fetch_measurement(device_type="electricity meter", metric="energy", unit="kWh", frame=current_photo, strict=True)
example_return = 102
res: 92098
